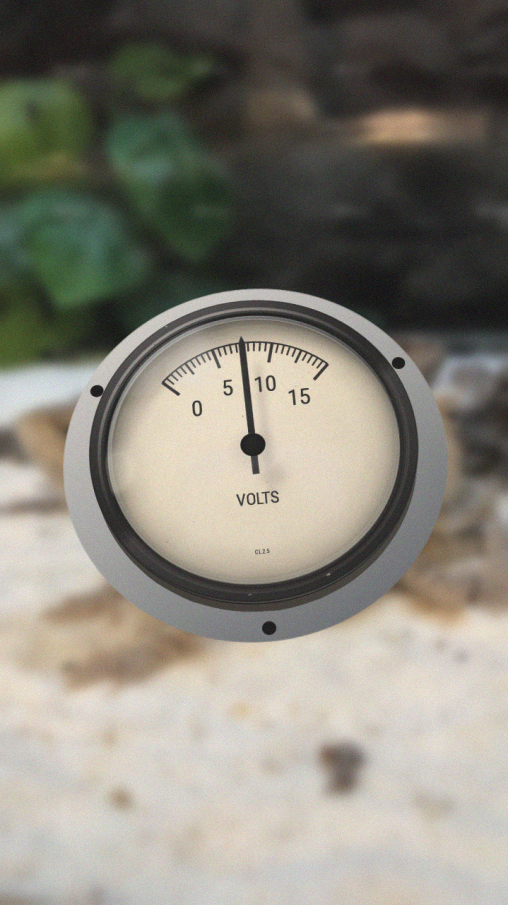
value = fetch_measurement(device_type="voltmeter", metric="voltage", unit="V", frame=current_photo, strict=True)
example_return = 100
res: 7.5
